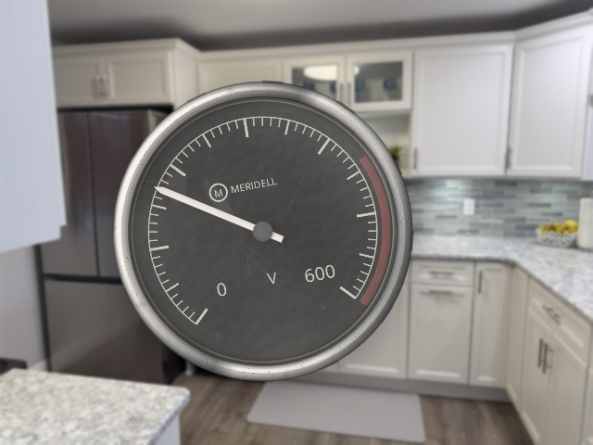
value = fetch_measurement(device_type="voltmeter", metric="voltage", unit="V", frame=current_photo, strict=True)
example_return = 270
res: 170
